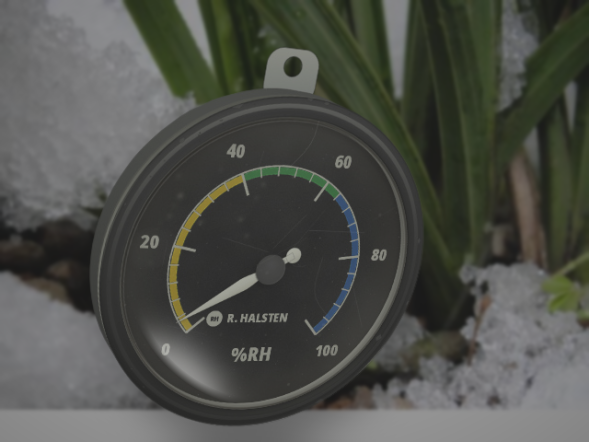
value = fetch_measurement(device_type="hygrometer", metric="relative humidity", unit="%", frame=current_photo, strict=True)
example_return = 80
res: 4
